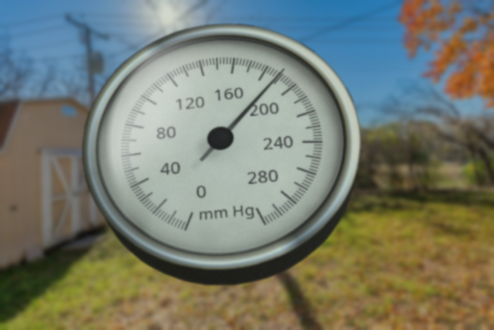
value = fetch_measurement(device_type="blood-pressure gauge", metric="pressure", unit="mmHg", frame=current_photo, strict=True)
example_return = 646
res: 190
